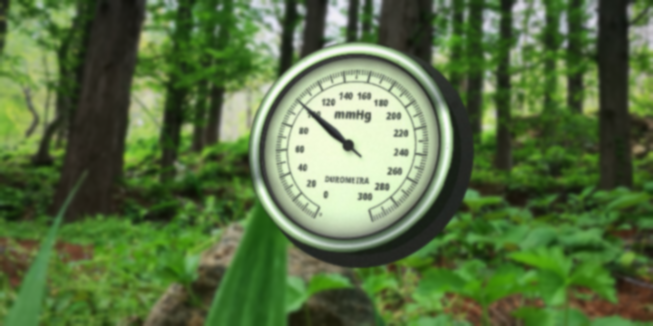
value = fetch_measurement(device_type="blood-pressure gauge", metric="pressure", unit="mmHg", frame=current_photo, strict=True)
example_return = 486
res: 100
